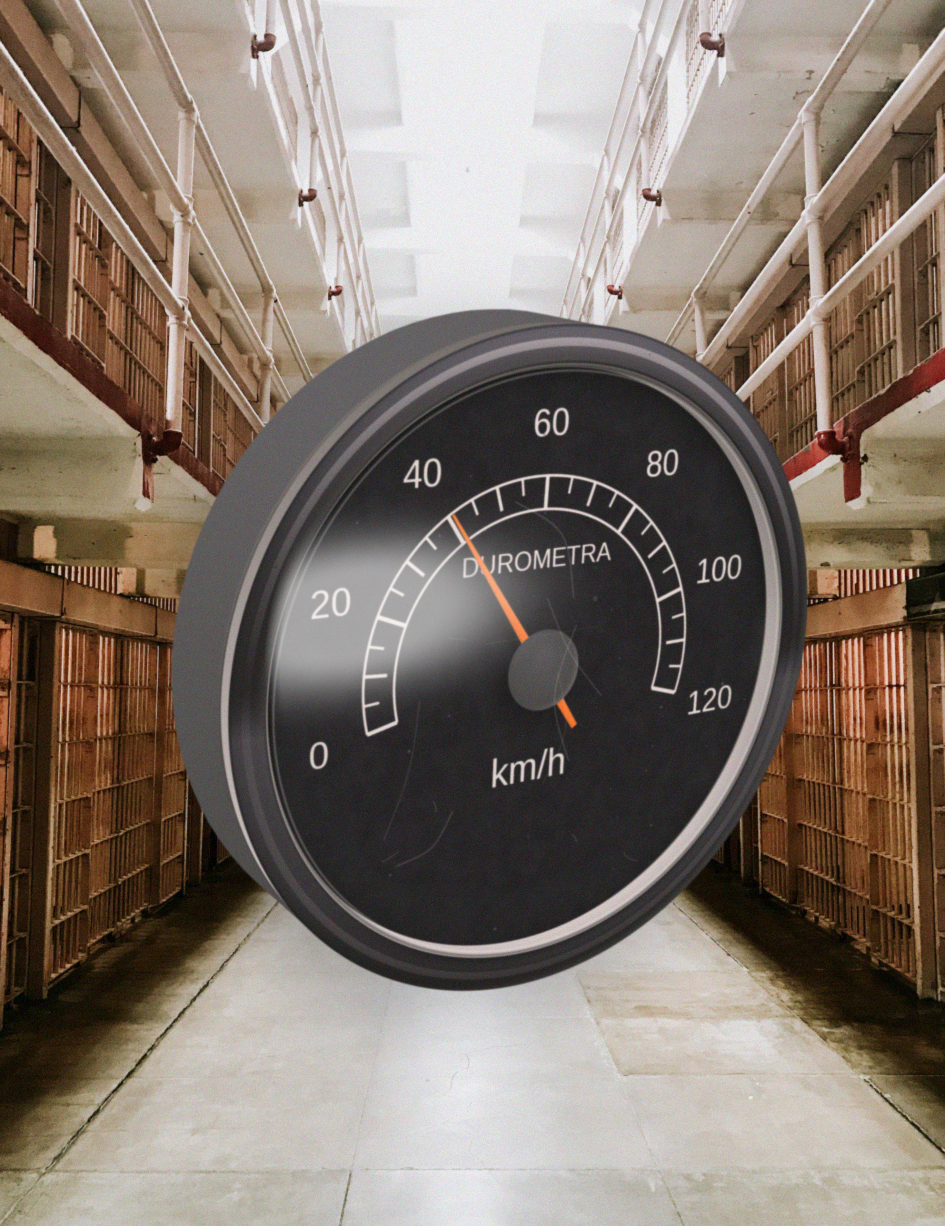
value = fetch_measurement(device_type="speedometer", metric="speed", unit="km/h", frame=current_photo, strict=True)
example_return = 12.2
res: 40
